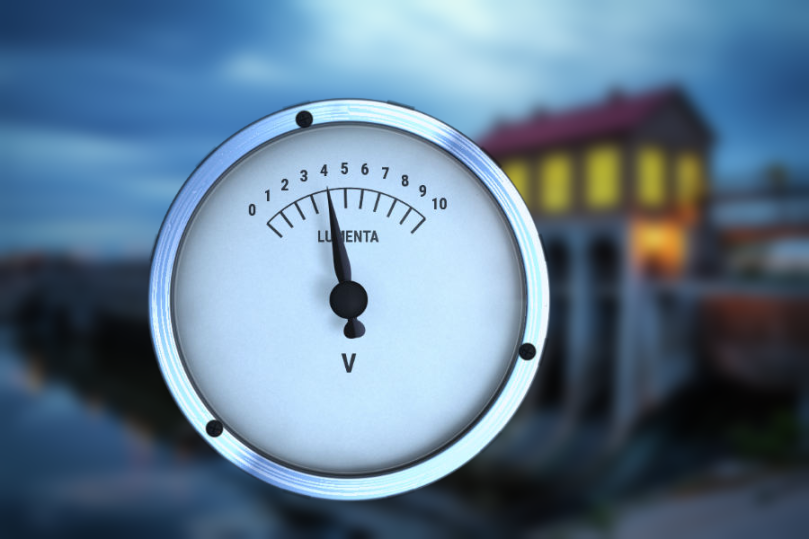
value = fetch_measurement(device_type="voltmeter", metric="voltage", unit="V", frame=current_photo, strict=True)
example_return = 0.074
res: 4
